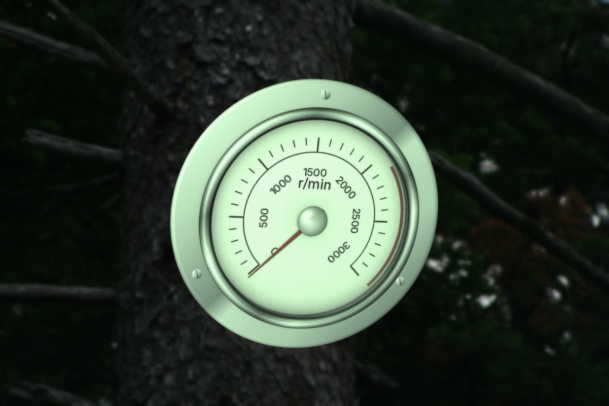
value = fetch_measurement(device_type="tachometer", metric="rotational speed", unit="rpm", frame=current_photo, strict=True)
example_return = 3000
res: 0
